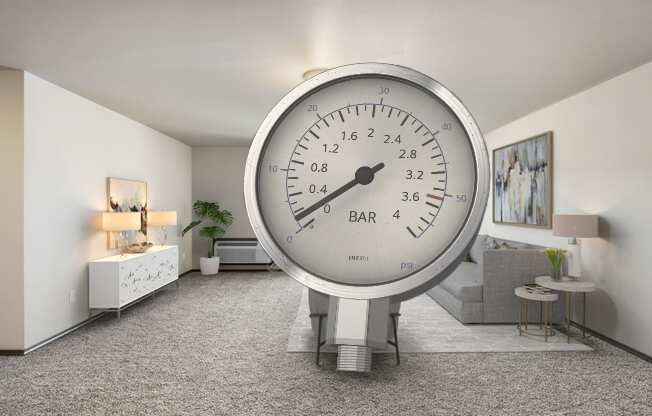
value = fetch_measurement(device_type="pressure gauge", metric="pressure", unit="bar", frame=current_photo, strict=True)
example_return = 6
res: 0.1
